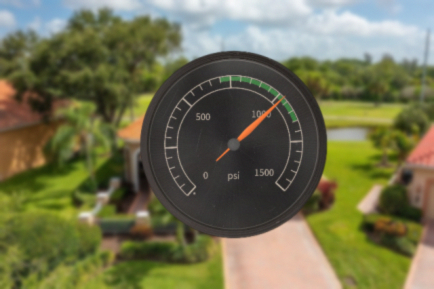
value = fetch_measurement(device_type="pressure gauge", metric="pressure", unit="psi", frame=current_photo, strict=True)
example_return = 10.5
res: 1025
